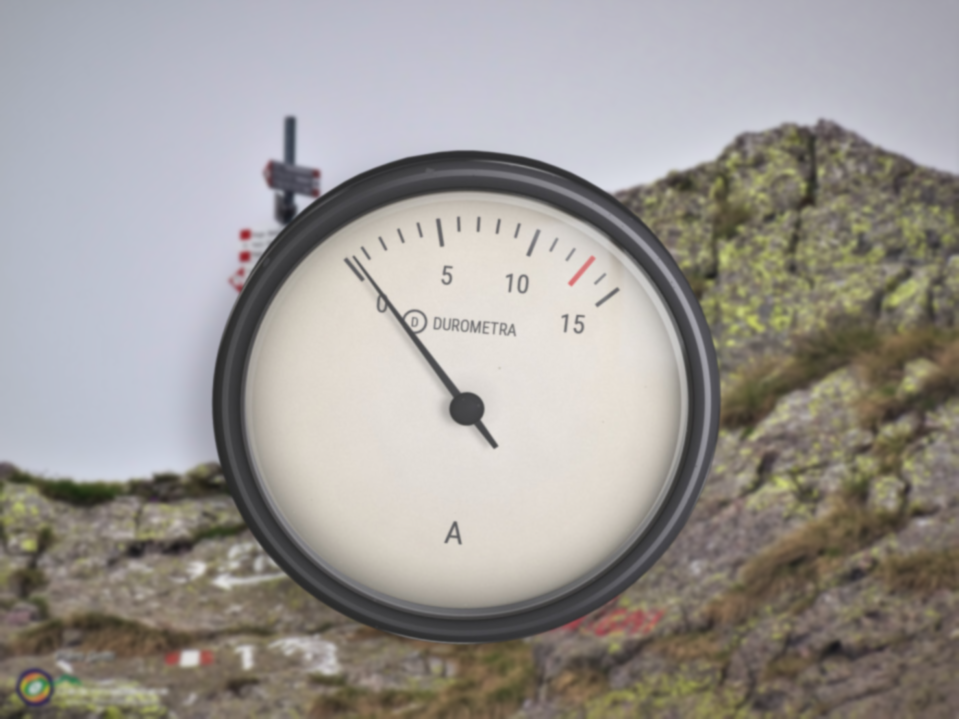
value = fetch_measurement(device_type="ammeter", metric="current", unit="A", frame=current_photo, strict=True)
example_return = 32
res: 0.5
